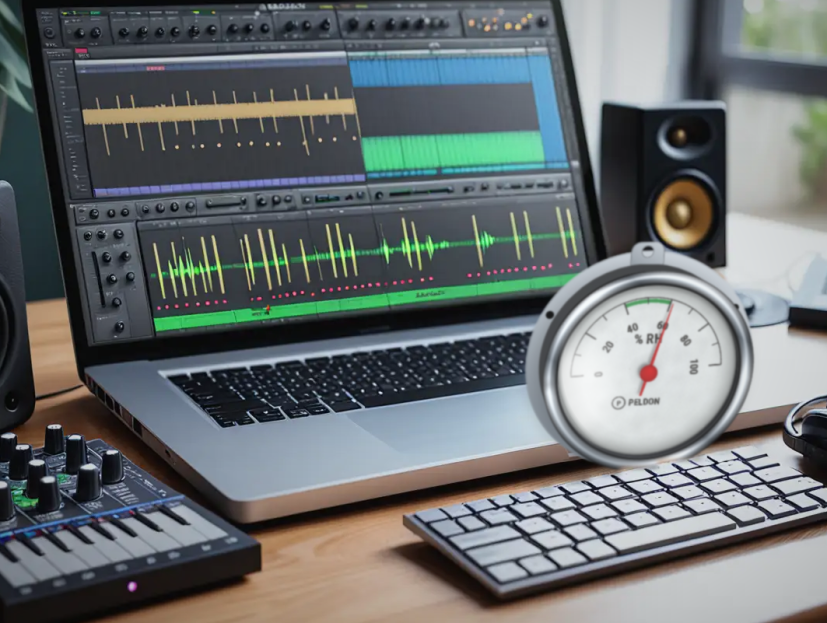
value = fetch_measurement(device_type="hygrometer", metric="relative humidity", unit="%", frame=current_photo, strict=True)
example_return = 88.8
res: 60
